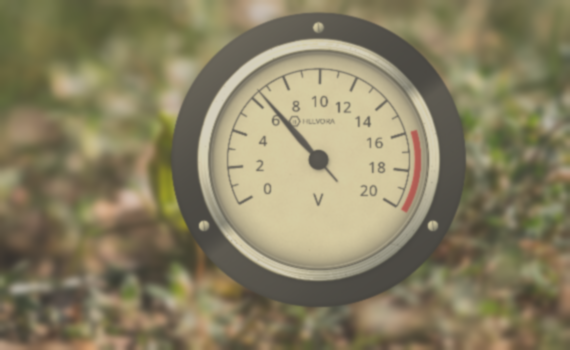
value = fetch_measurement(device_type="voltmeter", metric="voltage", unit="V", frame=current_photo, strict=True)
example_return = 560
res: 6.5
